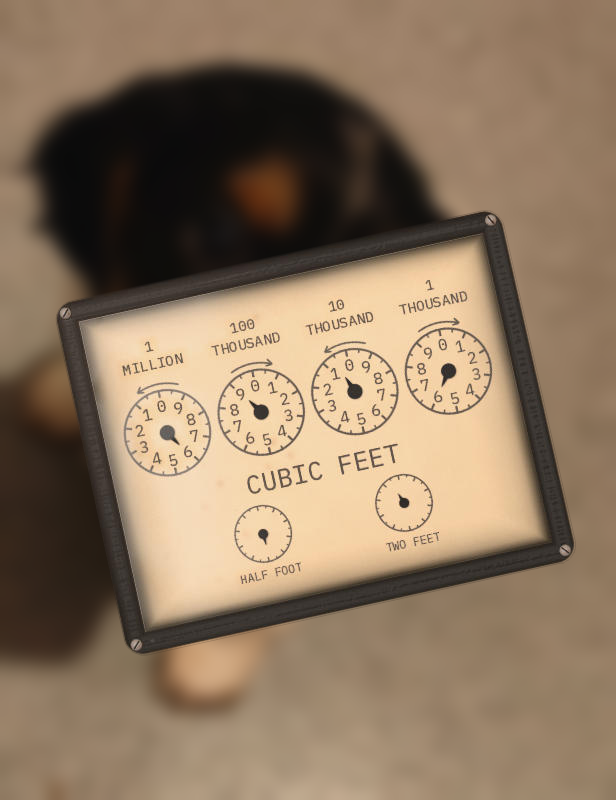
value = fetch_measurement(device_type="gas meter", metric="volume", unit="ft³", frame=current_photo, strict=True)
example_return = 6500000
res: 590600
